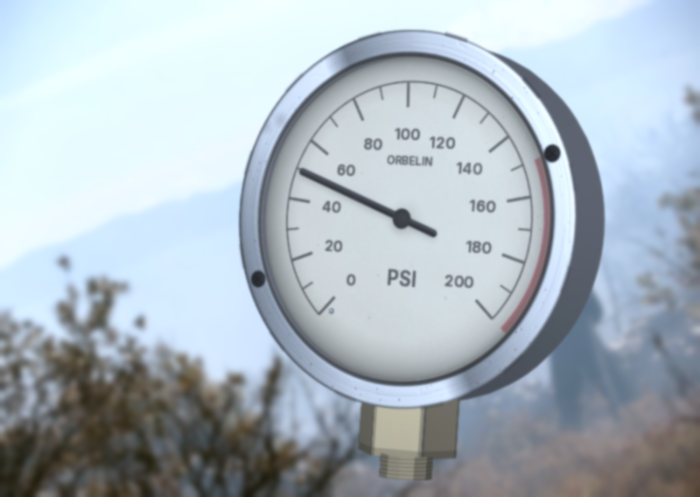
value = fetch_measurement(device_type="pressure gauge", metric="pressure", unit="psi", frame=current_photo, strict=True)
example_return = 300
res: 50
